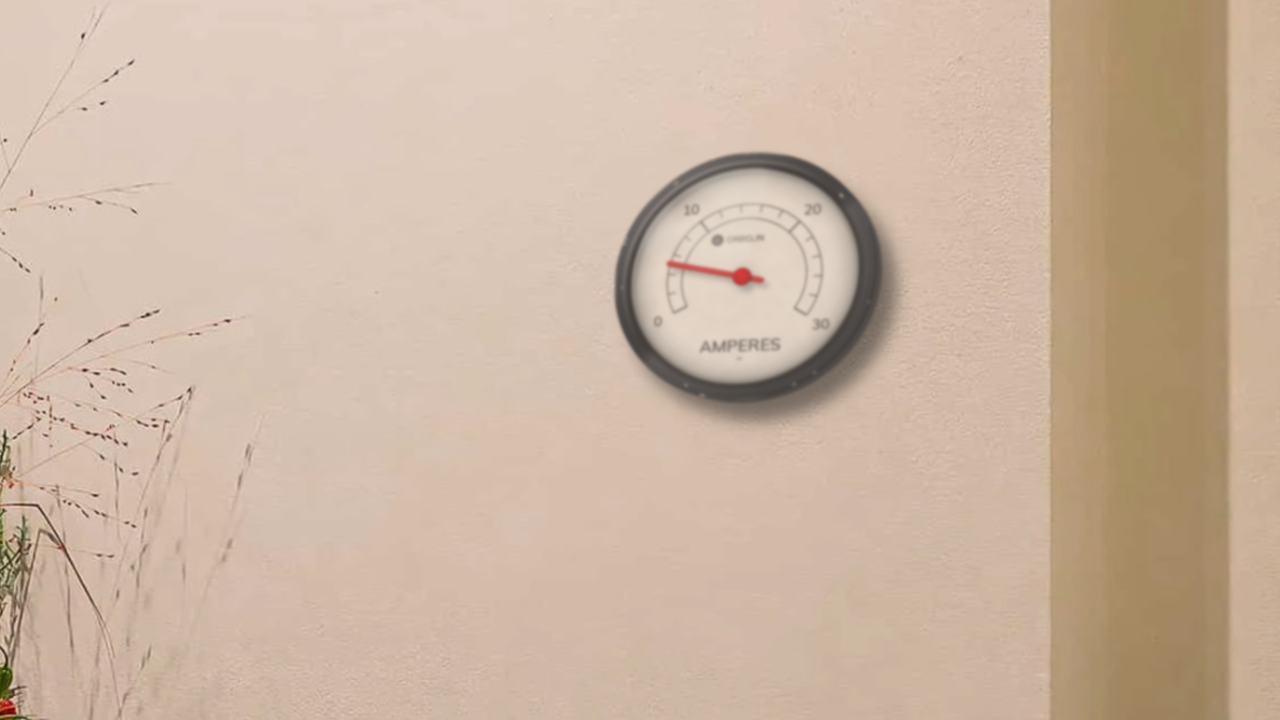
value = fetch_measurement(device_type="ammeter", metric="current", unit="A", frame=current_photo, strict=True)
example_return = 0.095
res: 5
